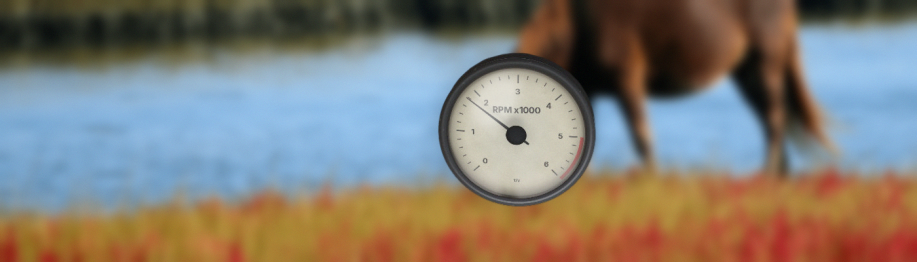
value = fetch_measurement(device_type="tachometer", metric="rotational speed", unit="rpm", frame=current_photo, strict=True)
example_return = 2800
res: 1800
